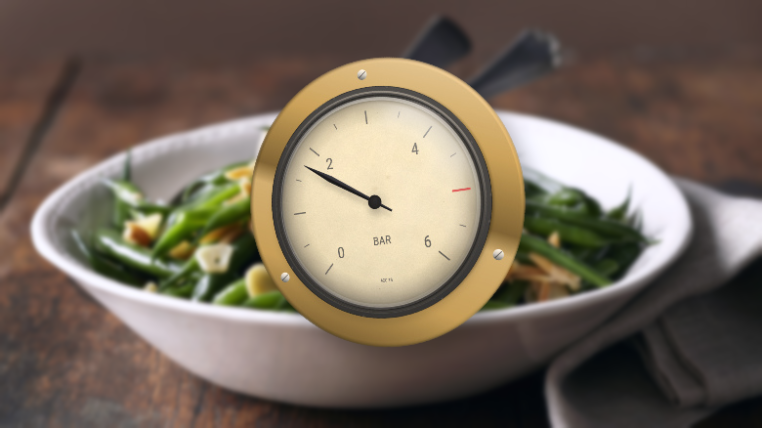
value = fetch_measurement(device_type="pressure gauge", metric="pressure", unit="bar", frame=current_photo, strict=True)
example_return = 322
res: 1.75
